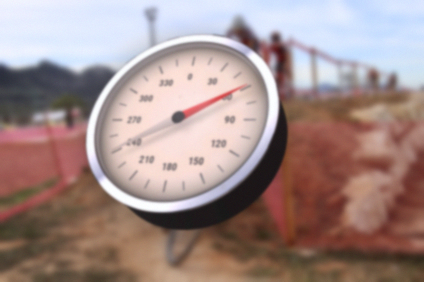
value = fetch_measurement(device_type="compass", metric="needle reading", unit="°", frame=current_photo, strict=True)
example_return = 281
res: 60
